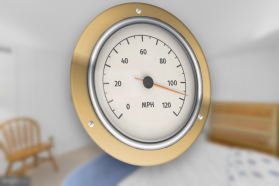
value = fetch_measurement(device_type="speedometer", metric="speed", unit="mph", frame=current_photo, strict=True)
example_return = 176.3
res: 107.5
